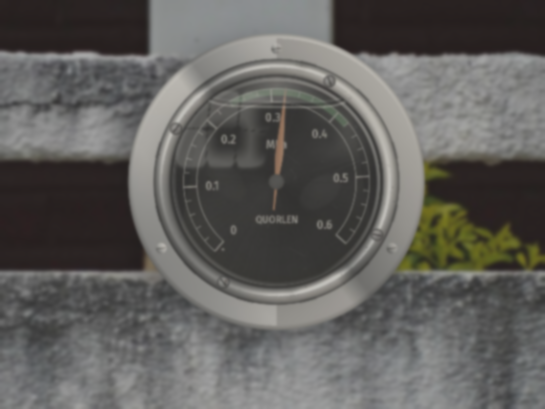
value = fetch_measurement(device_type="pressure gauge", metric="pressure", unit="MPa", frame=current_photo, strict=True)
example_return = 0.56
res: 0.32
